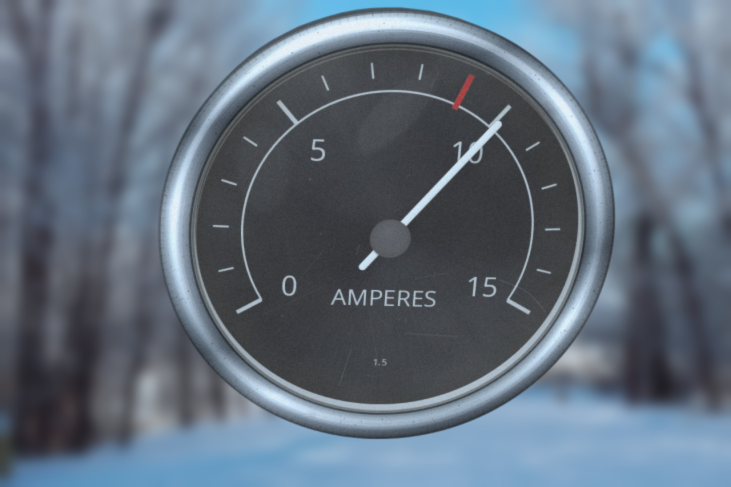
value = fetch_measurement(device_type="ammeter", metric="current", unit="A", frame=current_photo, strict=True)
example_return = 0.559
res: 10
